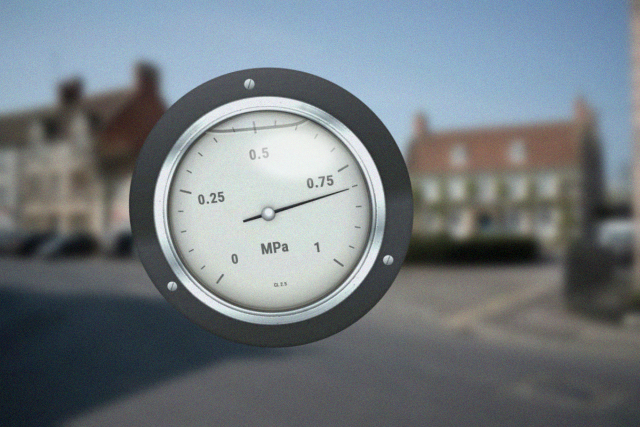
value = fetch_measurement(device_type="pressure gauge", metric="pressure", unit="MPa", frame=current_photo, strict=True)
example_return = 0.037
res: 0.8
